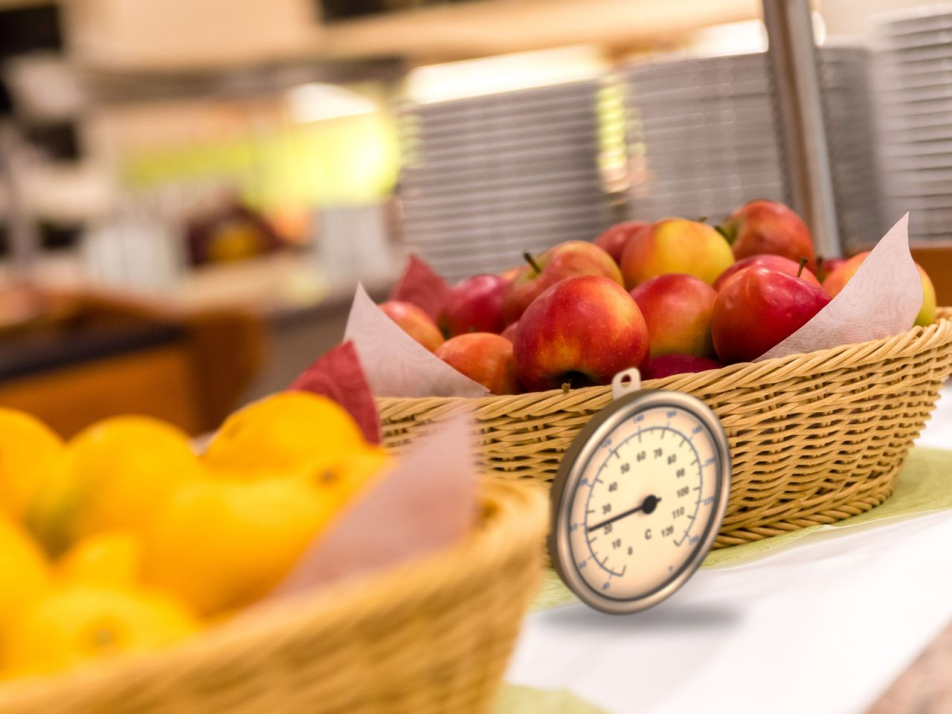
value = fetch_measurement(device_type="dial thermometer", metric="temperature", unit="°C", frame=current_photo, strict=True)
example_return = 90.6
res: 25
